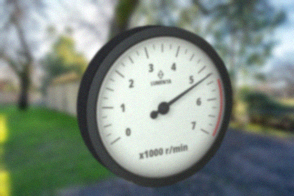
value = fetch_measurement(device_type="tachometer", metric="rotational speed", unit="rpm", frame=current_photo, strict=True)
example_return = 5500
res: 5250
